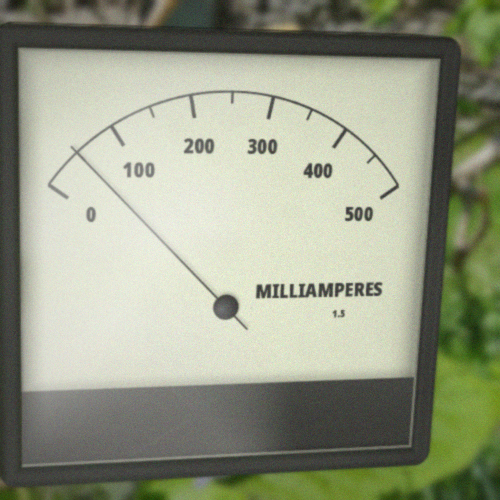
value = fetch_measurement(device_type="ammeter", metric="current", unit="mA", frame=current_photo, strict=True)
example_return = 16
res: 50
